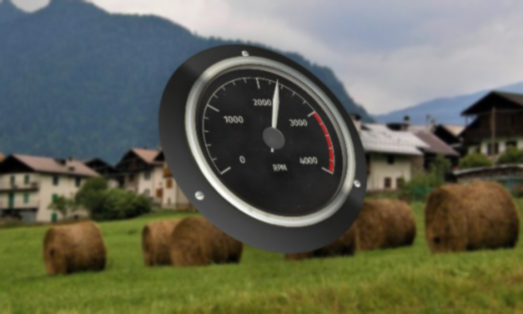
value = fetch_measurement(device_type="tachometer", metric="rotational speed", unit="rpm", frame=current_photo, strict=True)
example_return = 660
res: 2300
